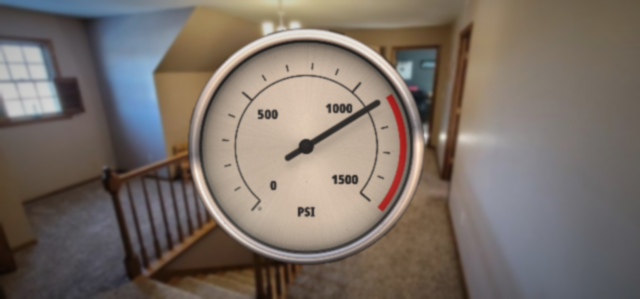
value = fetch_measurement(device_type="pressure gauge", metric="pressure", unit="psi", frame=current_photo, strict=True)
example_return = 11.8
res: 1100
